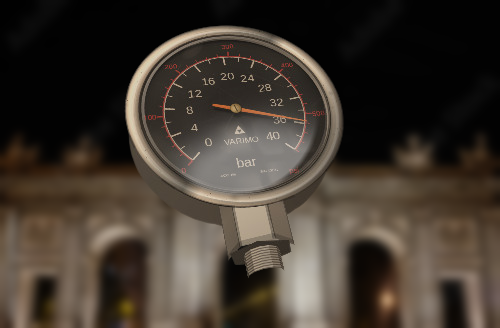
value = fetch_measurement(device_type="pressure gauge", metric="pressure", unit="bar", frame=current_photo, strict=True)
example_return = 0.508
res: 36
